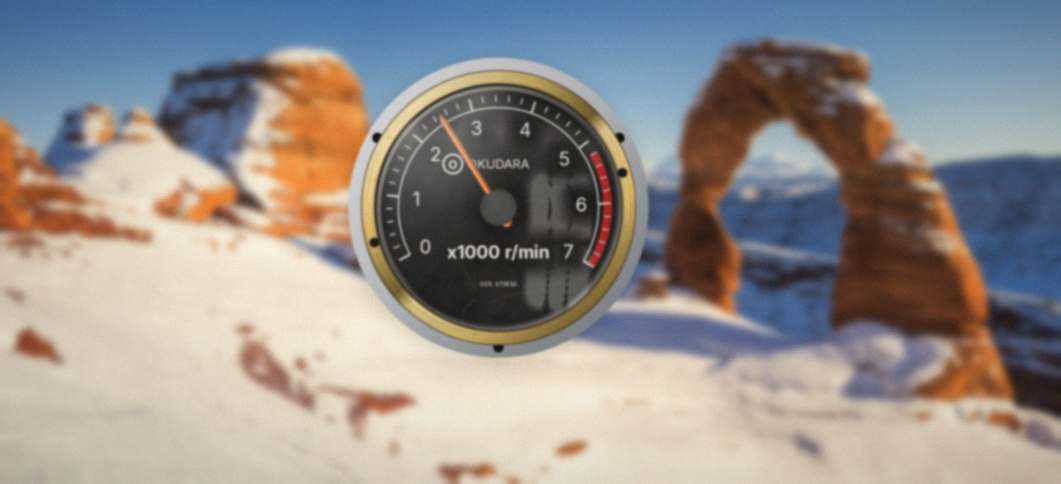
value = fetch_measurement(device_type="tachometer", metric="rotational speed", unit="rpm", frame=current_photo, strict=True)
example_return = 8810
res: 2500
